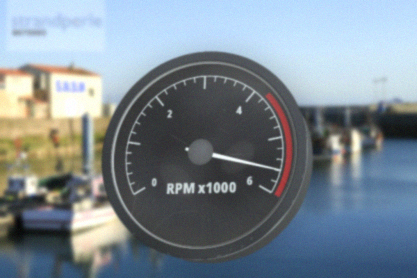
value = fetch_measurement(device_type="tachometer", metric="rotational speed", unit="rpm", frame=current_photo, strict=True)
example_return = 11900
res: 5600
